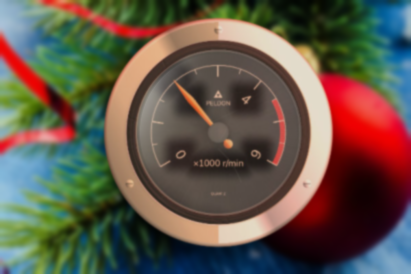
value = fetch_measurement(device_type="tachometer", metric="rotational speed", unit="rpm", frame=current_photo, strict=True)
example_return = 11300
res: 2000
